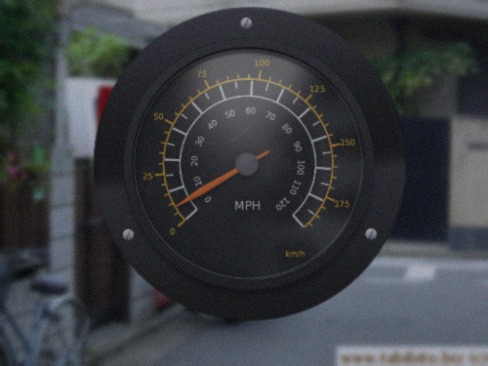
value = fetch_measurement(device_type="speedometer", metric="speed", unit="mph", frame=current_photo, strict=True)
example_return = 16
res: 5
